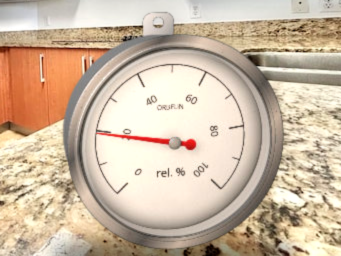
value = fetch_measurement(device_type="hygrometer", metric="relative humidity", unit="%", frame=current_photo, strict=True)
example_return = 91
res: 20
